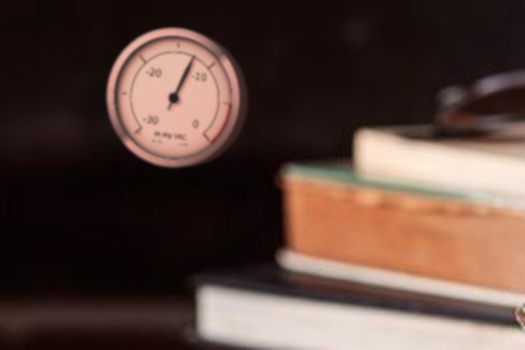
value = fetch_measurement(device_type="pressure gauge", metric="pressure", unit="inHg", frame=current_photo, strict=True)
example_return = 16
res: -12.5
